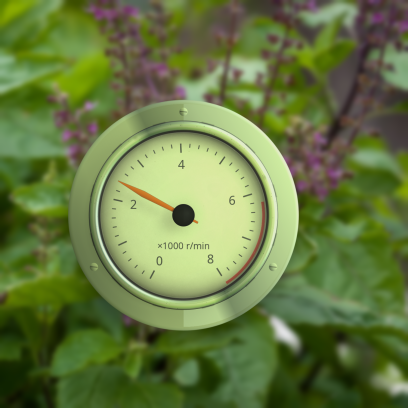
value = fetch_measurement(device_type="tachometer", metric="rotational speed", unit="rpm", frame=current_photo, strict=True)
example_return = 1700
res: 2400
